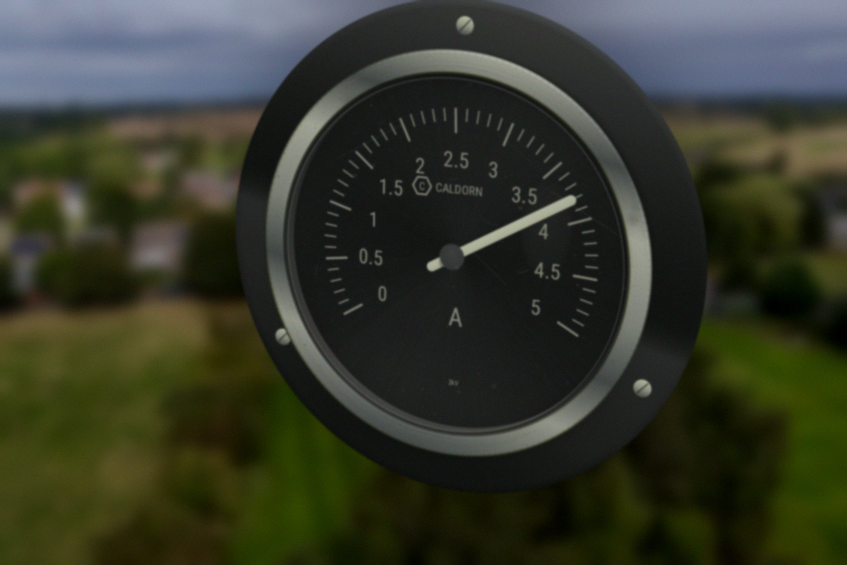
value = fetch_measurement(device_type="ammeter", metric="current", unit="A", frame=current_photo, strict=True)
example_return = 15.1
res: 3.8
